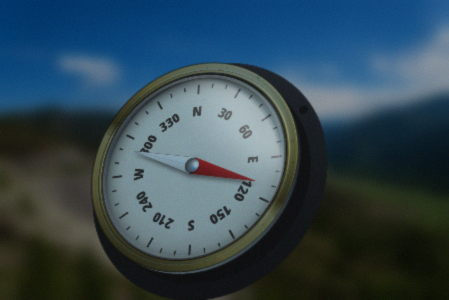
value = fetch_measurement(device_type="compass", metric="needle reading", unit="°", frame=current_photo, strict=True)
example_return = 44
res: 110
